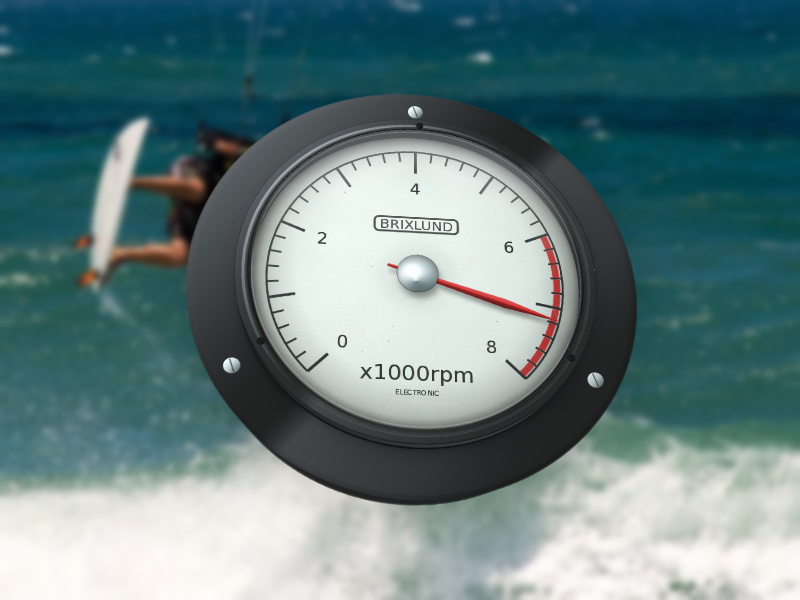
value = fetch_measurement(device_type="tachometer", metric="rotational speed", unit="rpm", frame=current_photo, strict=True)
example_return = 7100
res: 7200
